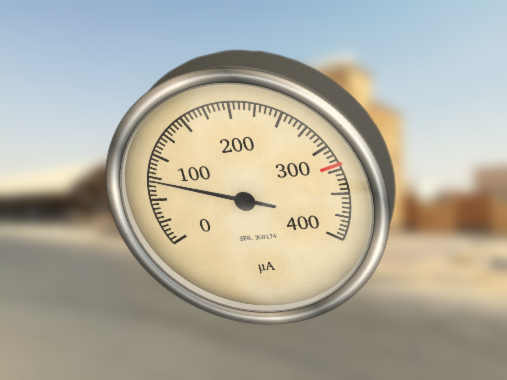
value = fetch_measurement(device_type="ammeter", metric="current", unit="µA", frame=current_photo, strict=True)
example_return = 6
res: 75
